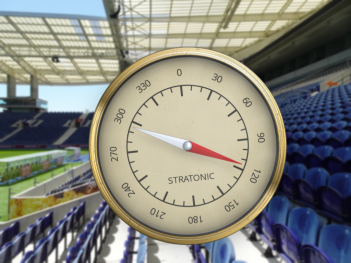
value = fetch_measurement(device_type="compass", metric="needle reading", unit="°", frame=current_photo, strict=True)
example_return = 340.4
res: 115
